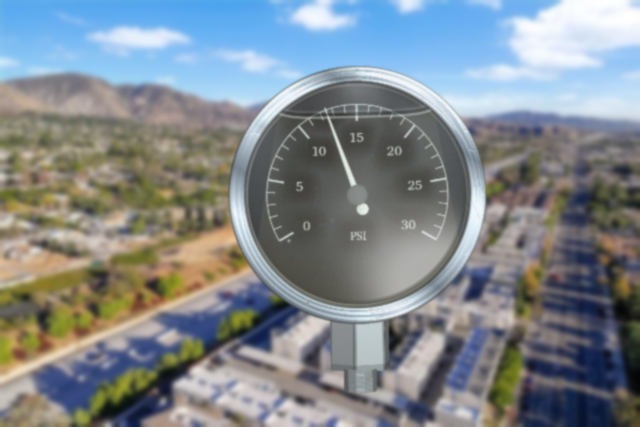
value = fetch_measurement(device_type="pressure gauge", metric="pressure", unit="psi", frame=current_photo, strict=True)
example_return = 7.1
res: 12.5
